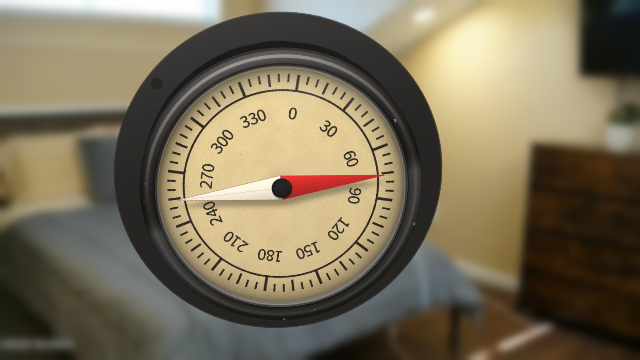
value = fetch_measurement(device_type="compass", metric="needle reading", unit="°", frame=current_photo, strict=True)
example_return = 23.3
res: 75
